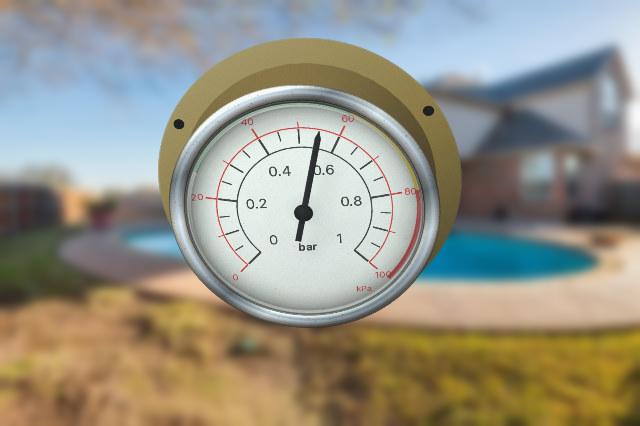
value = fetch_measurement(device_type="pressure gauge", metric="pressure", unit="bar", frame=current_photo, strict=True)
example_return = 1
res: 0.55
